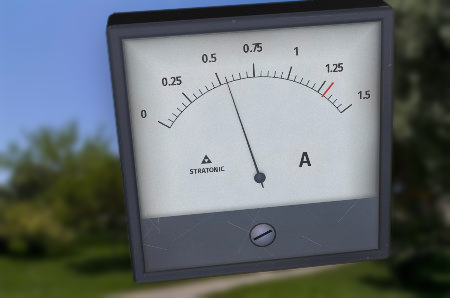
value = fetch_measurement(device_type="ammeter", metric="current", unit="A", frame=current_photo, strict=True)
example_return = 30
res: 0.55
